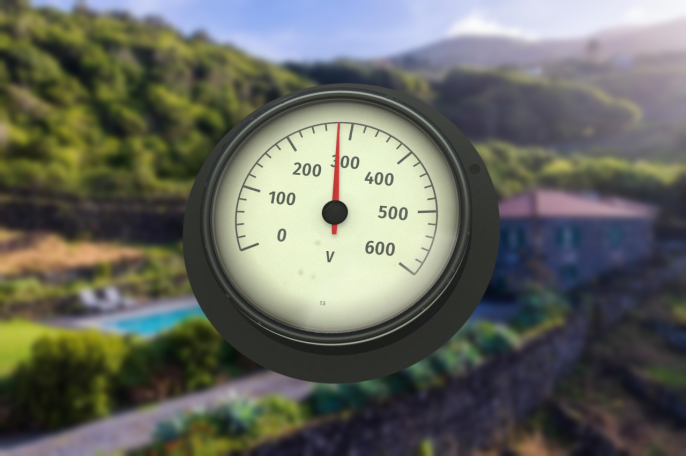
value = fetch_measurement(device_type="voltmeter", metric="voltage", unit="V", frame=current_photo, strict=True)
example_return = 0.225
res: 280
